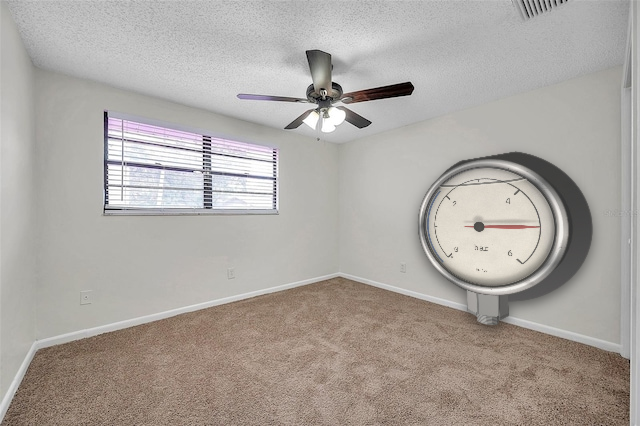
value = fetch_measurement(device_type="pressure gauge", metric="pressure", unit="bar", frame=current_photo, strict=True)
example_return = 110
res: 5
